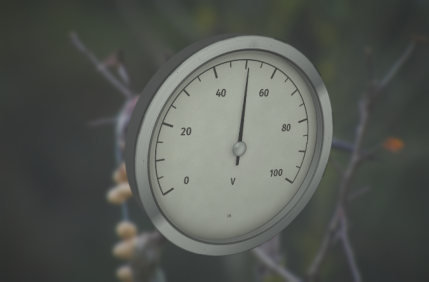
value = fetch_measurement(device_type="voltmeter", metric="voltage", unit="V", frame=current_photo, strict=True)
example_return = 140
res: 50
